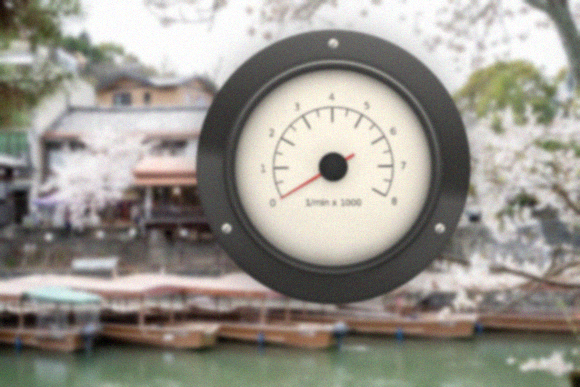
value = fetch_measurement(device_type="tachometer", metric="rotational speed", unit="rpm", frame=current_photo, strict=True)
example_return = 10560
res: 0
